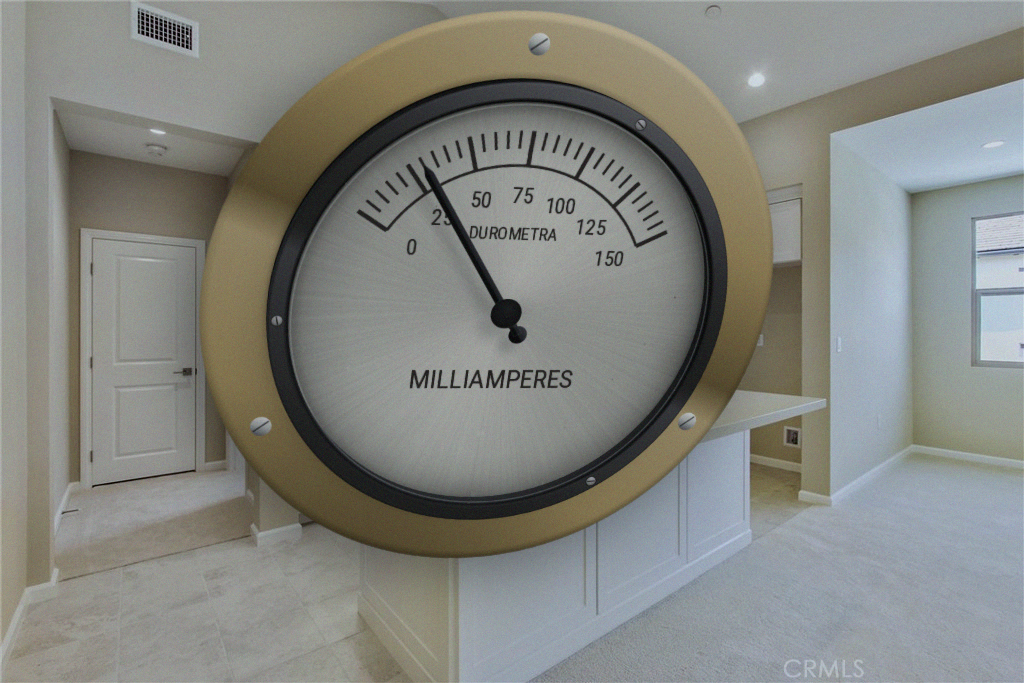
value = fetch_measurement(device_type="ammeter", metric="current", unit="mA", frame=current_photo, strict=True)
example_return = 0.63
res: 30
